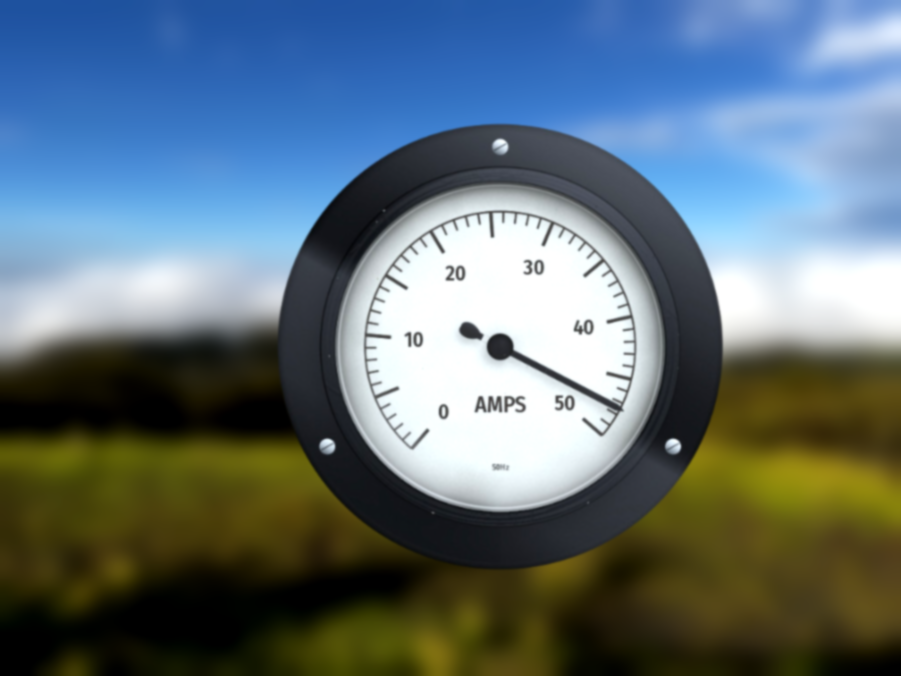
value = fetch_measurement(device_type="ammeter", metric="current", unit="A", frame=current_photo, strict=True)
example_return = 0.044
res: 47.5
